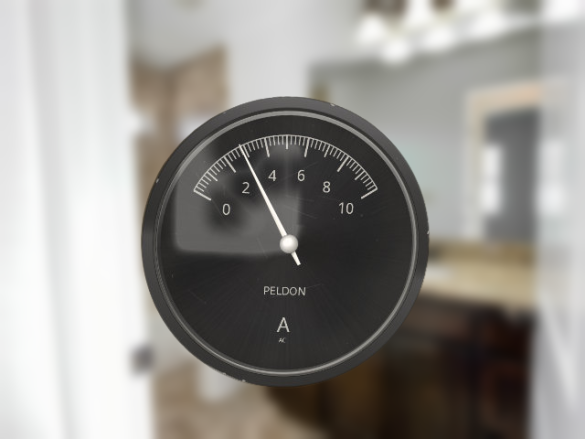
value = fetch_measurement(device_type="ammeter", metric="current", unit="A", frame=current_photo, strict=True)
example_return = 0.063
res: 2.8
